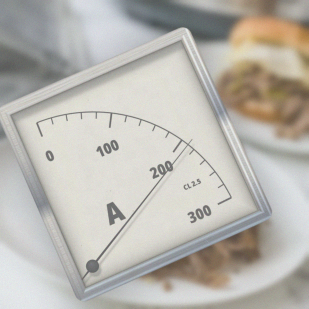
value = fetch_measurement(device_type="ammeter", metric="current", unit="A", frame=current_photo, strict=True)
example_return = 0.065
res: 210
